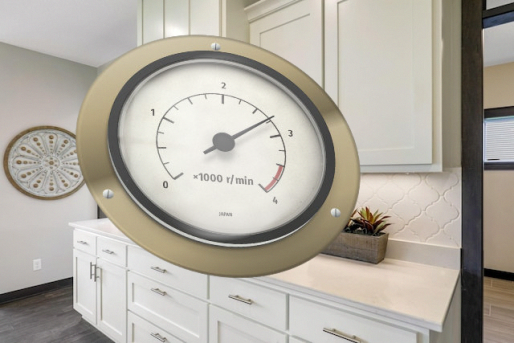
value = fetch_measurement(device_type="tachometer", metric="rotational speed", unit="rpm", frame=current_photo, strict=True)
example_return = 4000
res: 2750
